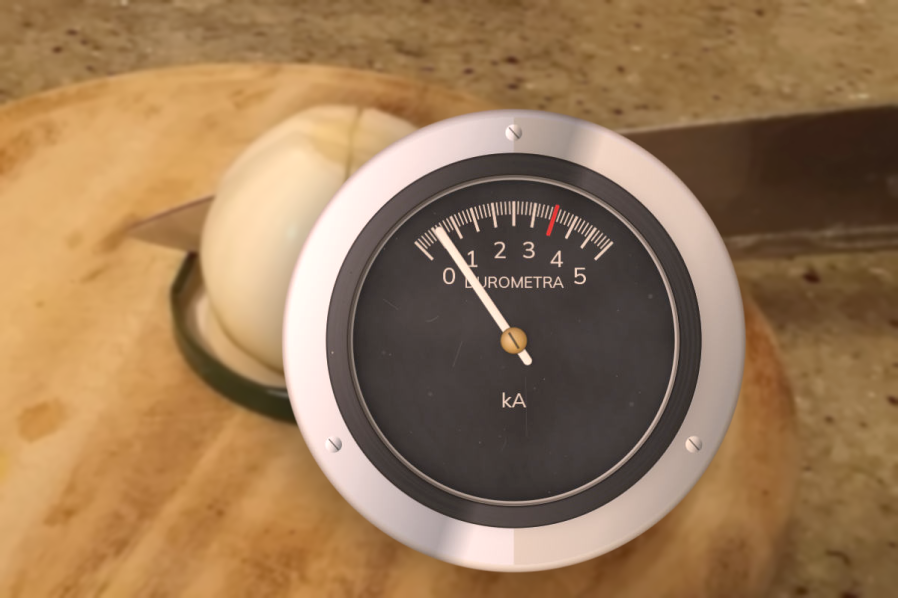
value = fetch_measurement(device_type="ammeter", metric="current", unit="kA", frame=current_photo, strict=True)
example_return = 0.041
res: 0.6
